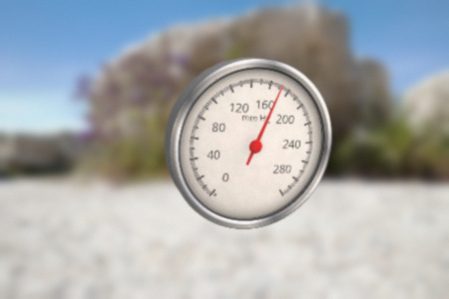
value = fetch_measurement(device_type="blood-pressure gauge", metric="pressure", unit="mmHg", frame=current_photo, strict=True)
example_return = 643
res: 170
